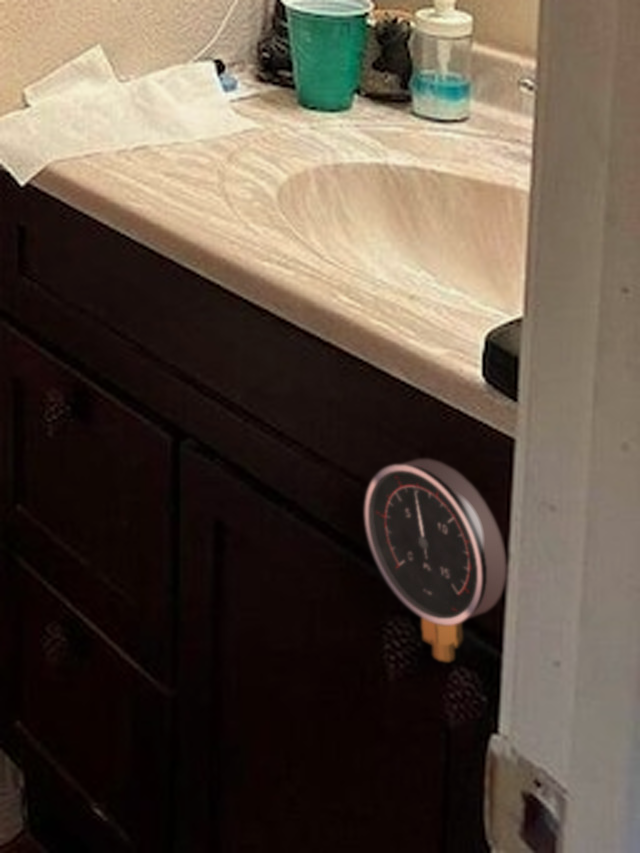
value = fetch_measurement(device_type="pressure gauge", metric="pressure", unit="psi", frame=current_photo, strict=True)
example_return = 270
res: 7
